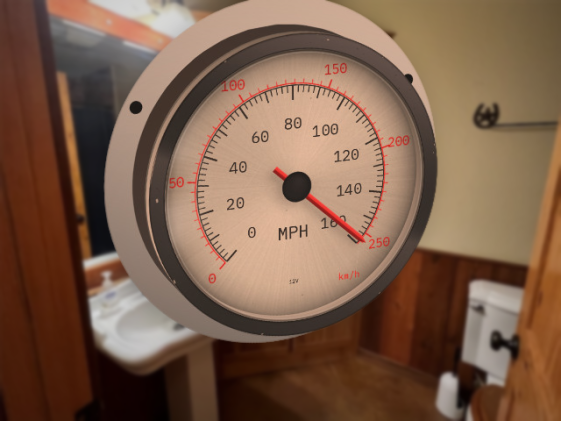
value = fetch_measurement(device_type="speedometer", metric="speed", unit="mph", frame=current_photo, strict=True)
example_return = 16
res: 158
